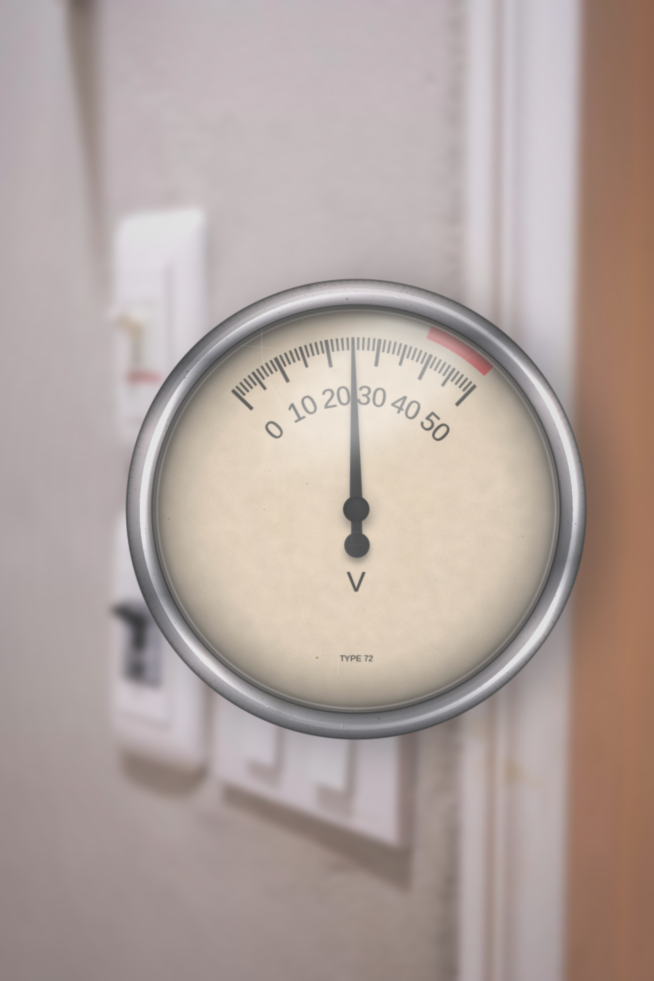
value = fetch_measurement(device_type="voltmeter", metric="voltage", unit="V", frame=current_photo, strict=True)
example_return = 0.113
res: 25
